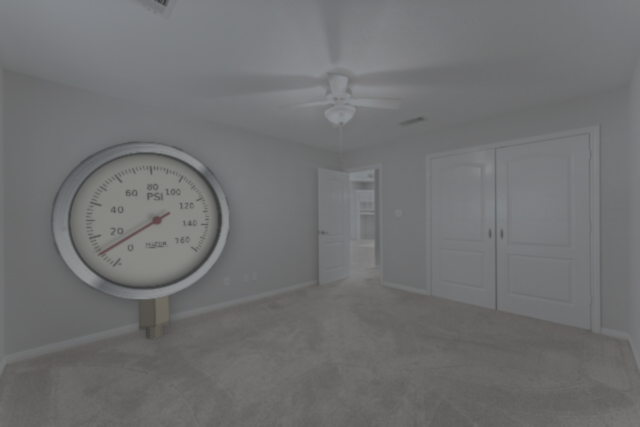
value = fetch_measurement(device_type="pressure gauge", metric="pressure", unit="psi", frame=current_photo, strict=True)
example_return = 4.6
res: 10
